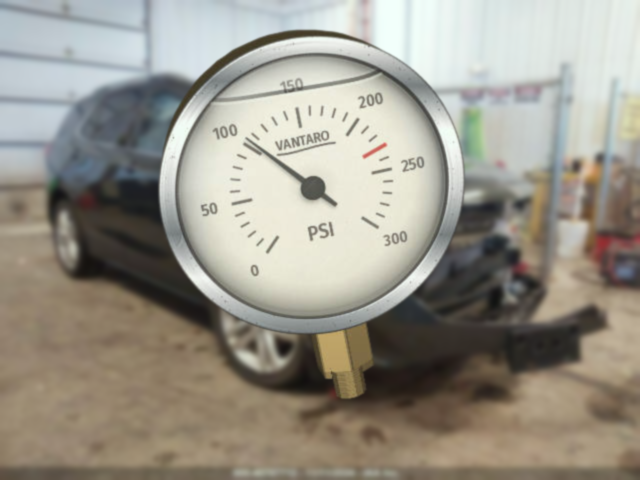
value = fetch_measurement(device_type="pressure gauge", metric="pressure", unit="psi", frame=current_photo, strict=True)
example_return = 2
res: 105
